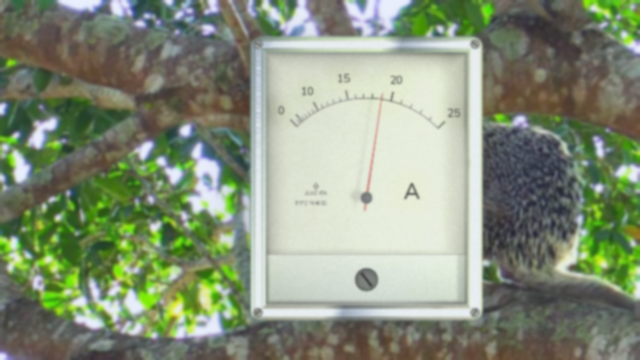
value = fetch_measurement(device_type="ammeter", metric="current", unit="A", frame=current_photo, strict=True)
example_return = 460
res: 19
